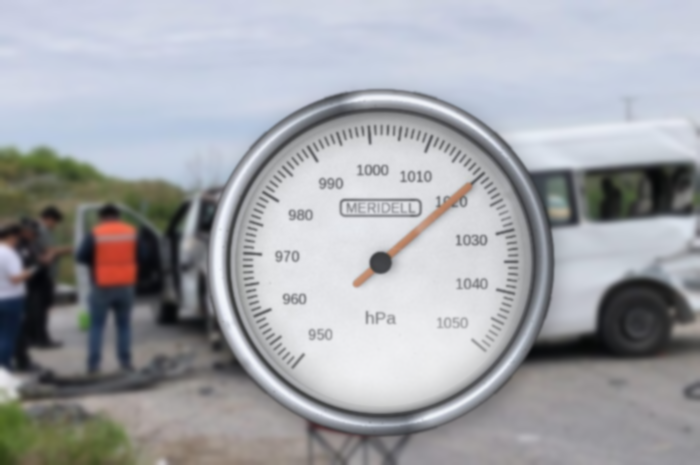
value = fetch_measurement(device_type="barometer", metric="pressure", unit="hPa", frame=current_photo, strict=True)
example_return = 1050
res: 1020
